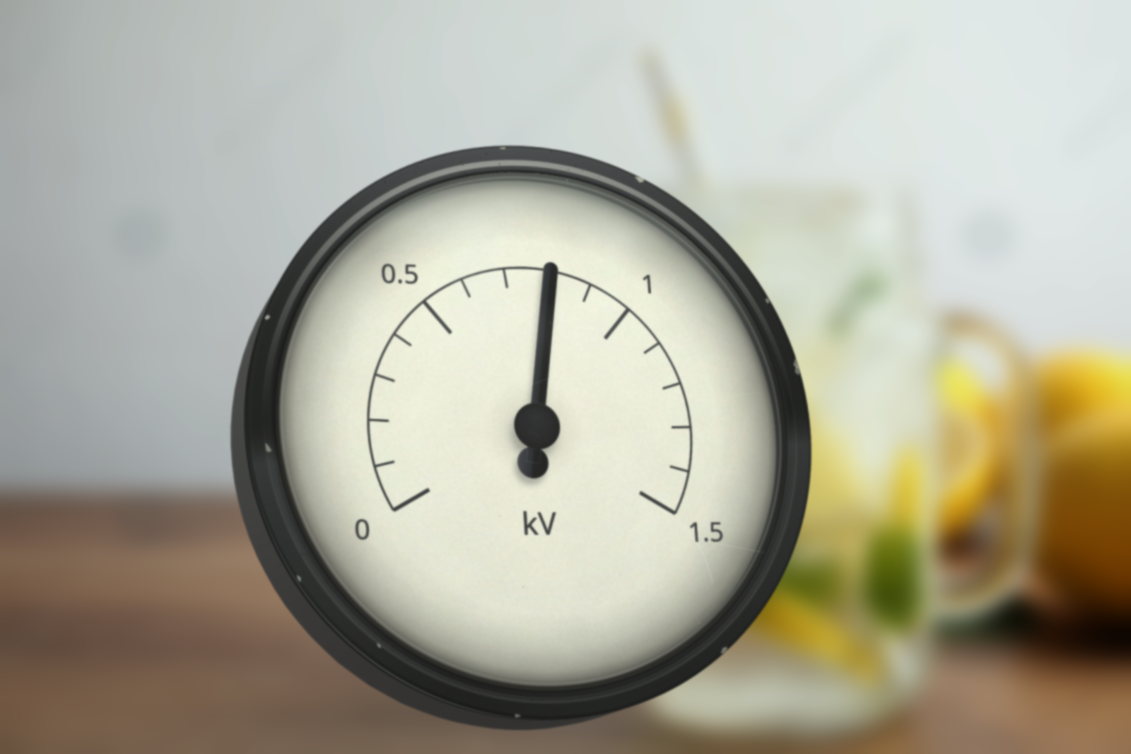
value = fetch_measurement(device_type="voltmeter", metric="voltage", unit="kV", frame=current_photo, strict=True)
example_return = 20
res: 0.8
